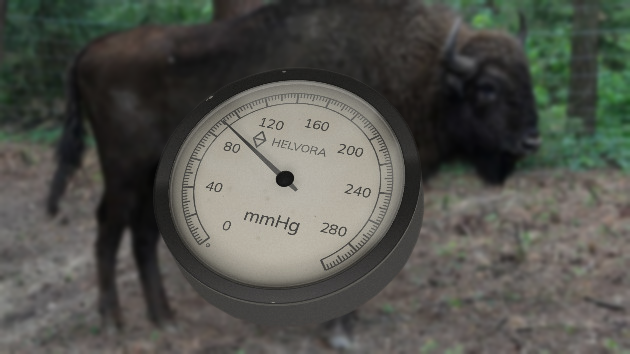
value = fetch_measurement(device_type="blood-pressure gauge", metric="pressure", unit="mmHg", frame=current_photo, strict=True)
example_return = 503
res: 90
